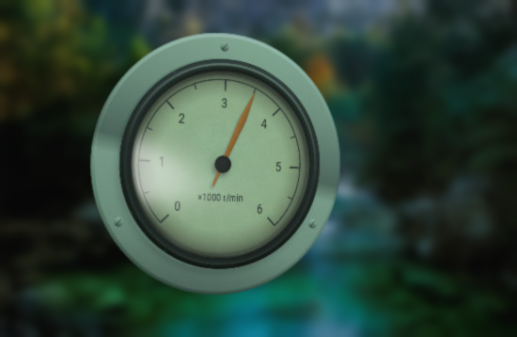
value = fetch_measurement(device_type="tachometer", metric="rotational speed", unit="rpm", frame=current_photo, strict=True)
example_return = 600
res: 3500
